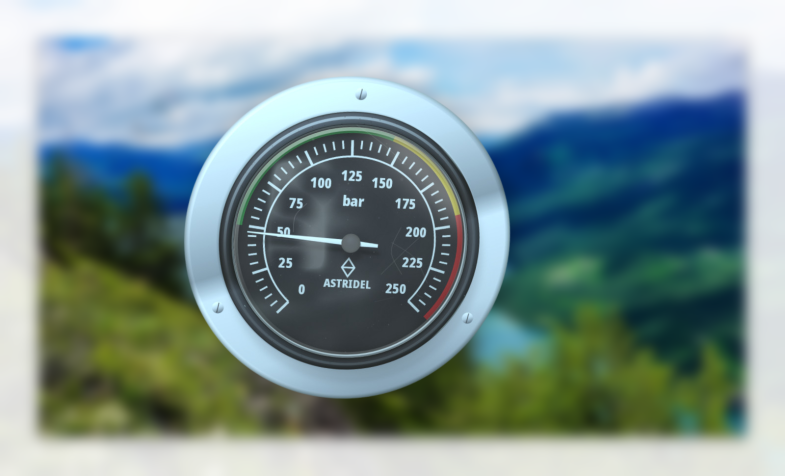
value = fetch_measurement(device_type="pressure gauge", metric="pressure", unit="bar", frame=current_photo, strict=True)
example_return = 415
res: 47.5
